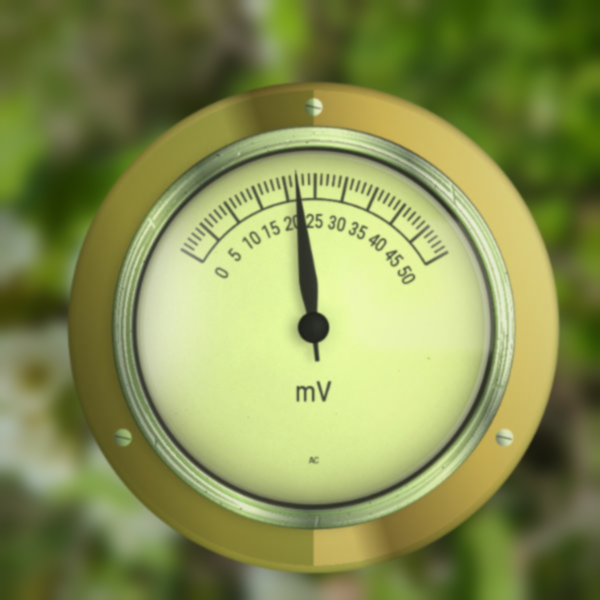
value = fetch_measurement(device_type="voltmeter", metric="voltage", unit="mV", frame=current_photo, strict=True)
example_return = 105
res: 22
